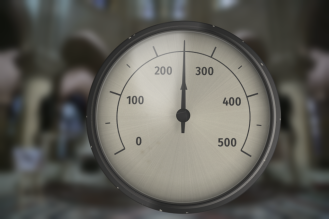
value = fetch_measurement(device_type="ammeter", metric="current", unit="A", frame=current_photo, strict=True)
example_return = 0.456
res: 250
